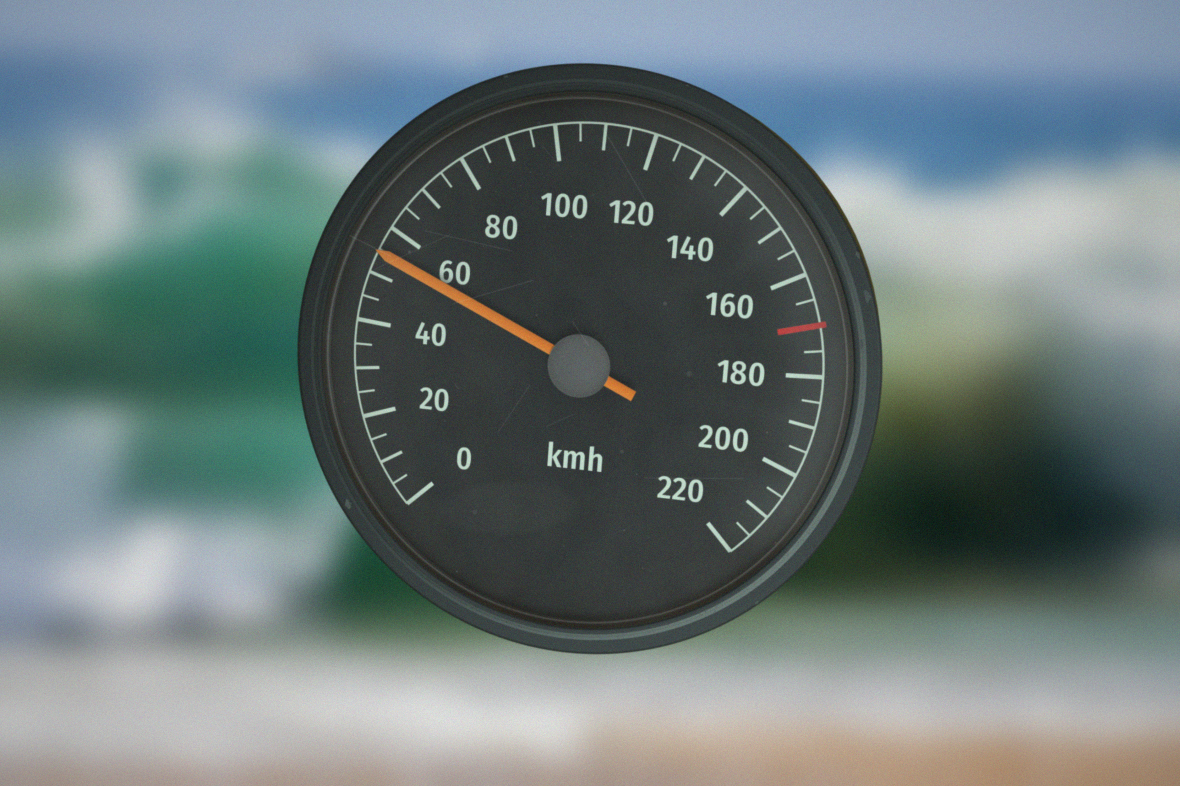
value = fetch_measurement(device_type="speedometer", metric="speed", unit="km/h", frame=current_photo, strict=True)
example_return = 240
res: 55
